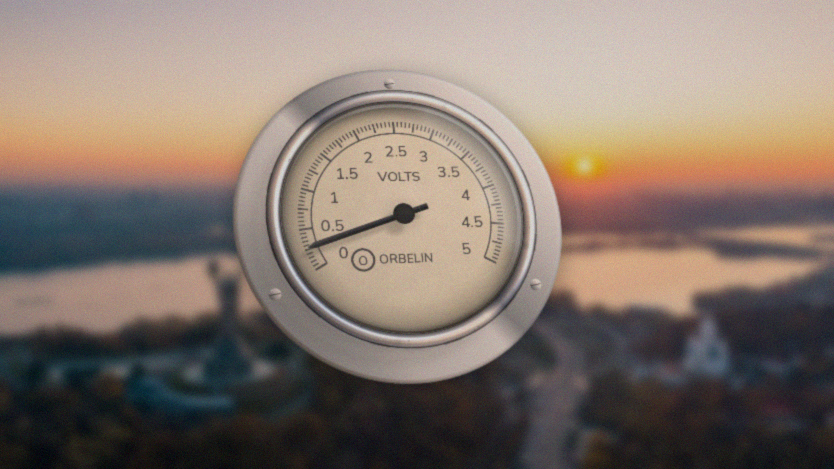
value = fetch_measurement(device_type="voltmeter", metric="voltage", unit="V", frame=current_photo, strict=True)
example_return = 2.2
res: 0.25
